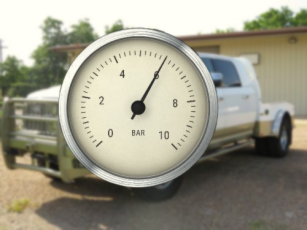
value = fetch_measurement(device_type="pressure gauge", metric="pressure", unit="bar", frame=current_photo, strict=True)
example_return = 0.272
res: 6
